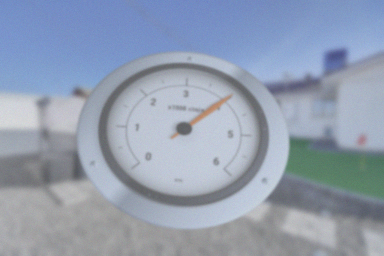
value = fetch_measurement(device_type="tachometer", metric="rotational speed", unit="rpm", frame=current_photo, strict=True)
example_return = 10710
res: 4000
